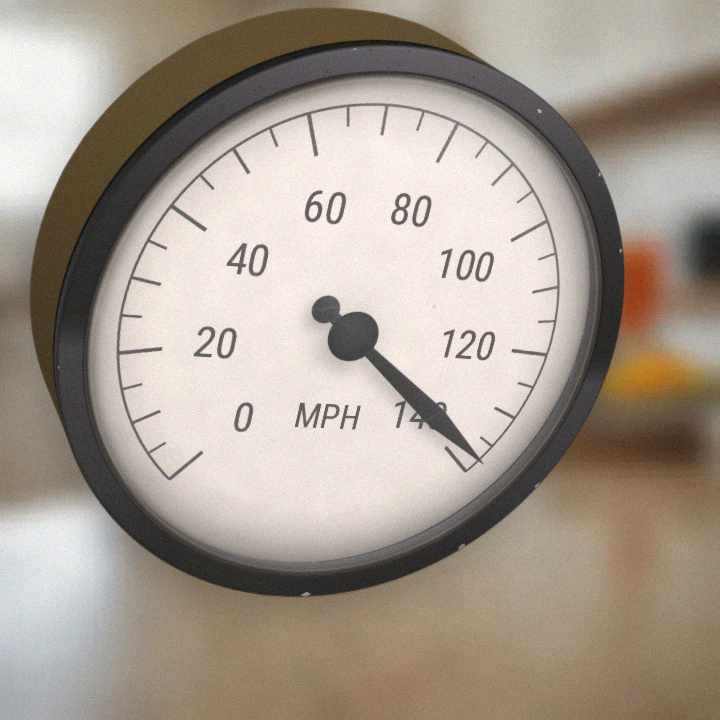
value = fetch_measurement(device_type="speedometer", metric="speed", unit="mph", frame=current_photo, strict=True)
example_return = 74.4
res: 137.5
